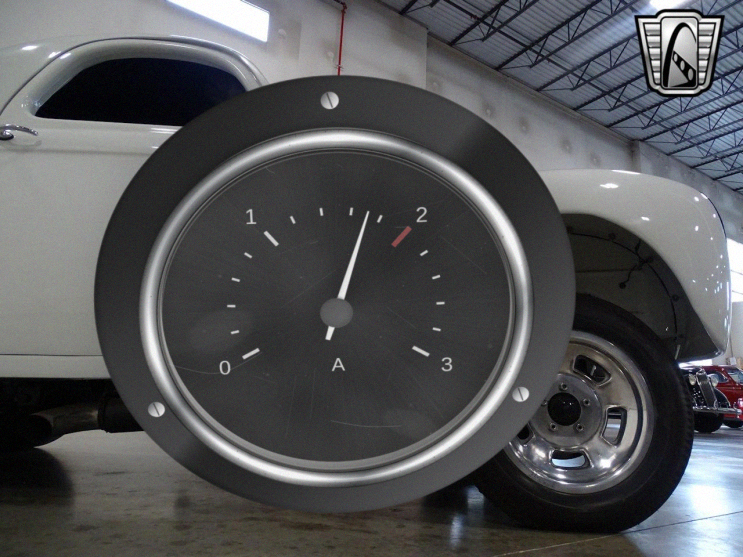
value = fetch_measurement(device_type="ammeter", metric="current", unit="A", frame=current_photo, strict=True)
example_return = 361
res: 1.7
